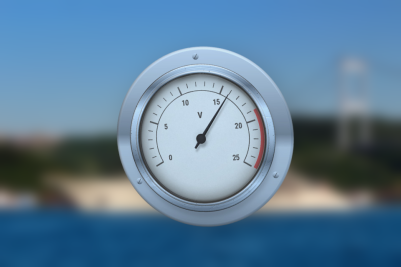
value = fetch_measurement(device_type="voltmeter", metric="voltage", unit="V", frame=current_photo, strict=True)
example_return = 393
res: 16
